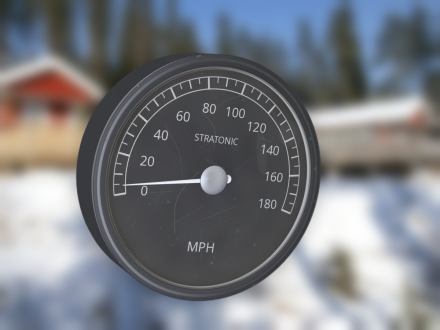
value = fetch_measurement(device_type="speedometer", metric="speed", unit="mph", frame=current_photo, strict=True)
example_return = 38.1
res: 5
